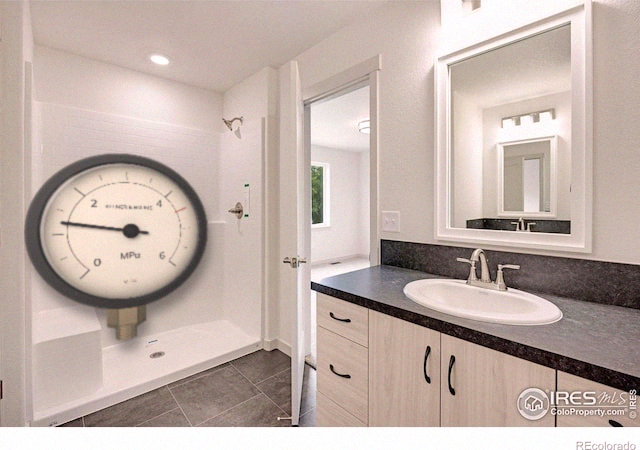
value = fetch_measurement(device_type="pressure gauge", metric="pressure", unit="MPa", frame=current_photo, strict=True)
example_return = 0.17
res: 1.25
